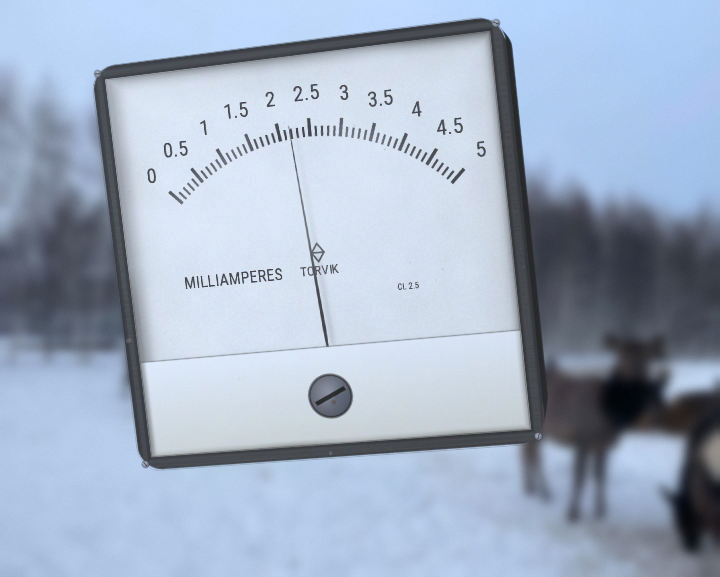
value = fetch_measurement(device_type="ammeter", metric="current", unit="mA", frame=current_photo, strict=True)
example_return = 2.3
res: 2.2
